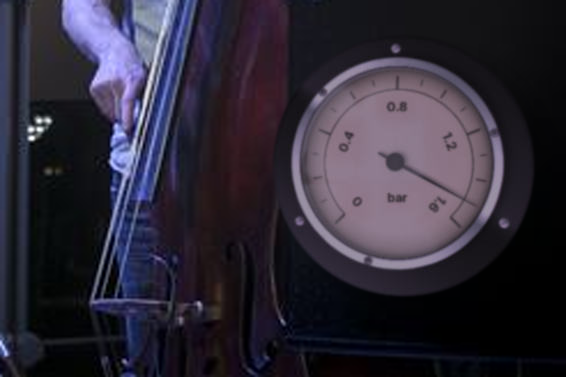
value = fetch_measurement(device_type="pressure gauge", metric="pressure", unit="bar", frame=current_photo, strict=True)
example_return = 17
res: 1.5
